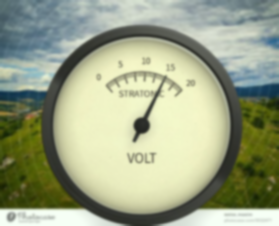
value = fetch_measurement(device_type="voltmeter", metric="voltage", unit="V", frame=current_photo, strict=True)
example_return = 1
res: 15
